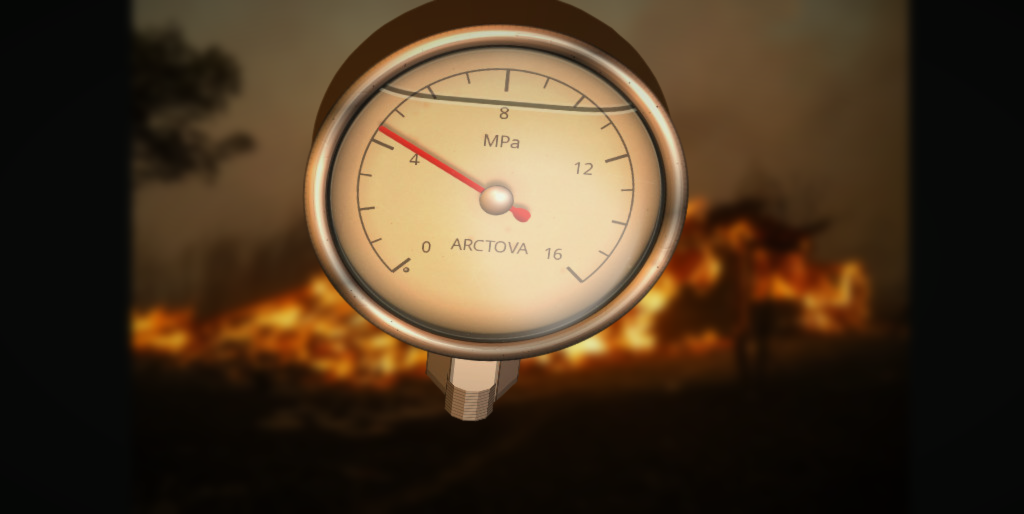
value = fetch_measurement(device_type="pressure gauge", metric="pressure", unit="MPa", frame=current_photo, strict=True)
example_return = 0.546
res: 4.5
